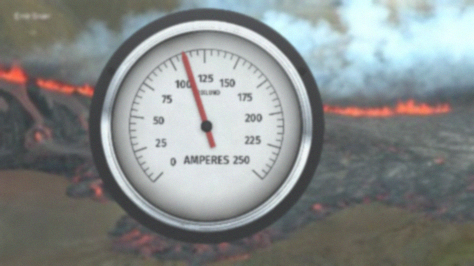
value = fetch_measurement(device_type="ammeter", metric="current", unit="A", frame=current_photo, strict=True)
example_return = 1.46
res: 110
